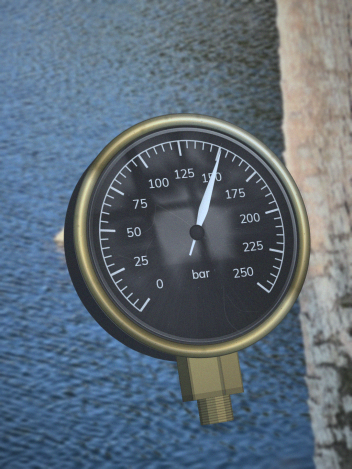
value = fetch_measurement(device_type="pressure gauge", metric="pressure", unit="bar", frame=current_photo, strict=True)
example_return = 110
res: 150
